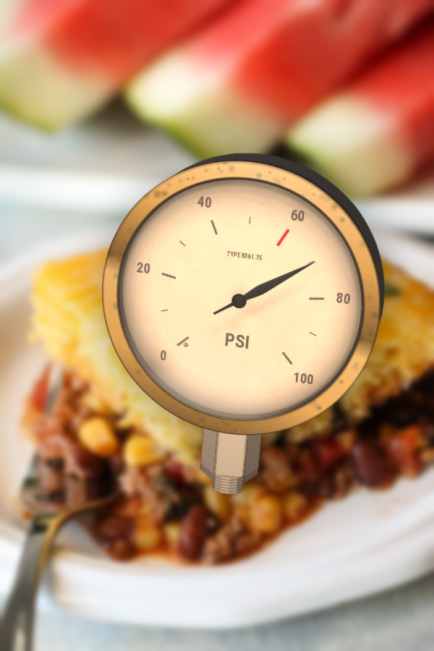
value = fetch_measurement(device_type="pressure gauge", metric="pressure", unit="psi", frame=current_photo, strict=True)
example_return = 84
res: 70
